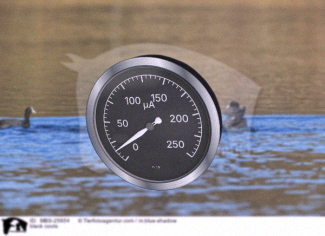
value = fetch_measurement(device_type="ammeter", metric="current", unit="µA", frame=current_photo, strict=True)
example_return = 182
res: 15
